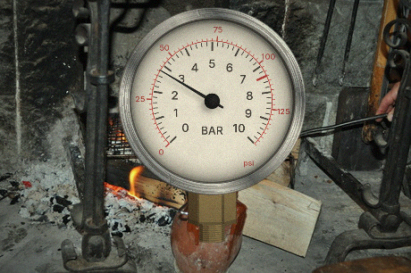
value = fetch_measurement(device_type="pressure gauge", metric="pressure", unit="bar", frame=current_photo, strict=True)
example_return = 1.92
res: 2.8
